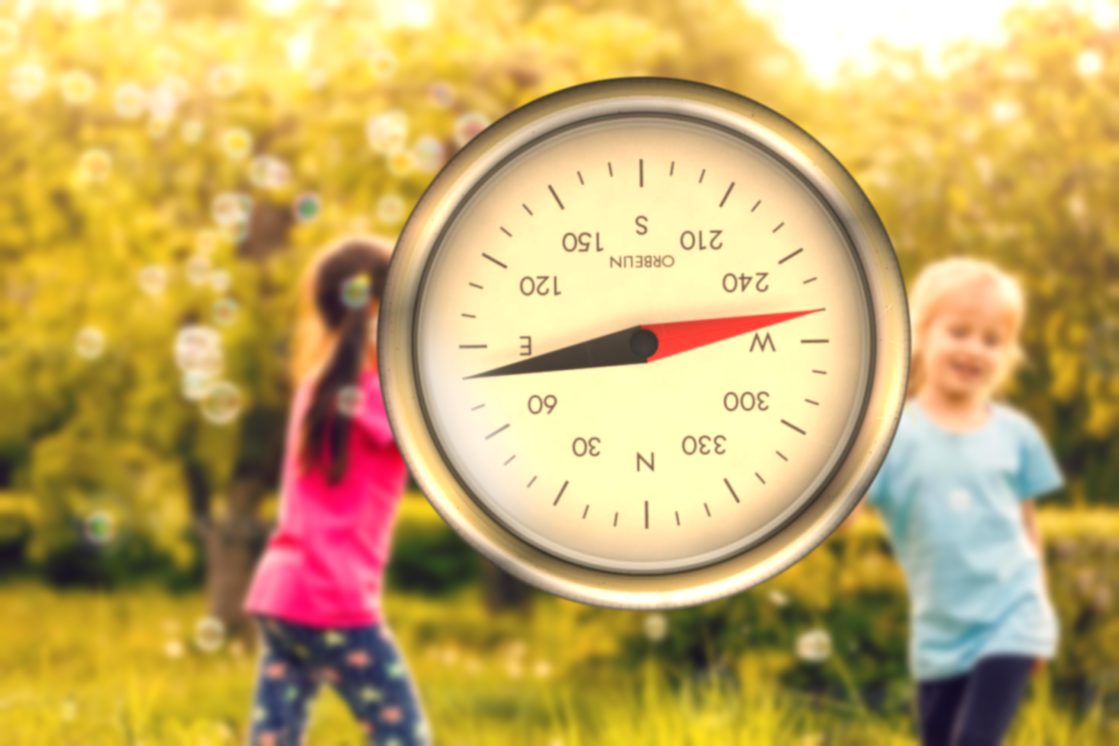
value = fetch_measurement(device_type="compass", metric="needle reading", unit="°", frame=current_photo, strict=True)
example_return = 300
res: 260
